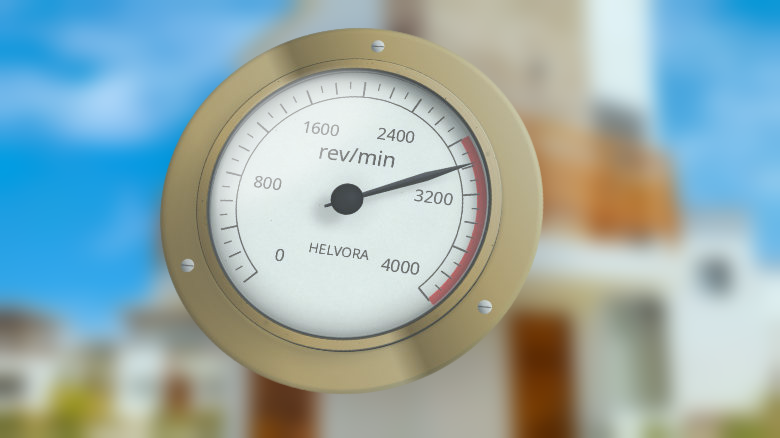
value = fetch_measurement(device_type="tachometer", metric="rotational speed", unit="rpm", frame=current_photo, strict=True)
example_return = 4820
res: 3000
